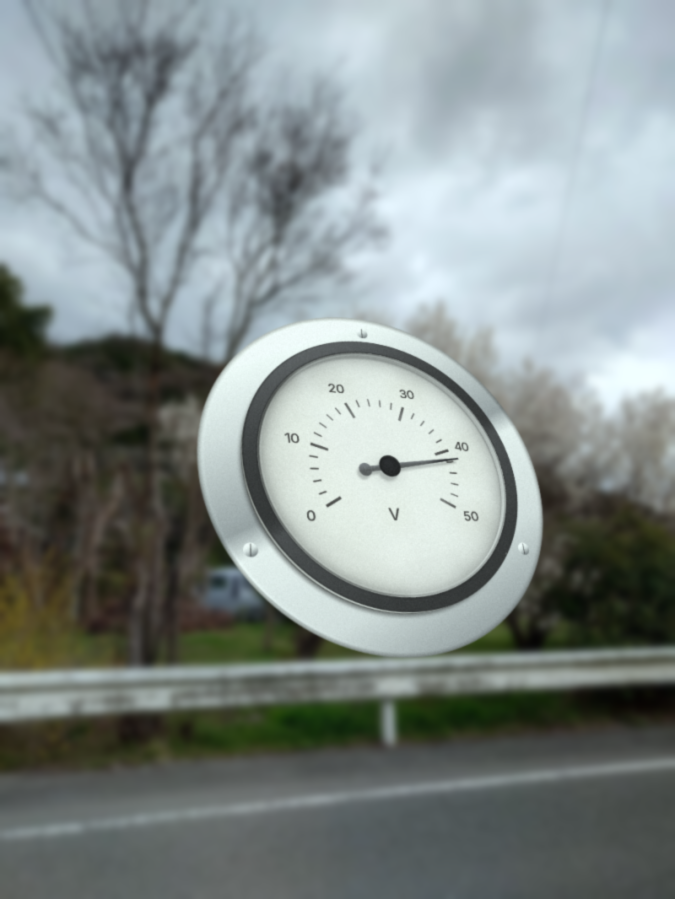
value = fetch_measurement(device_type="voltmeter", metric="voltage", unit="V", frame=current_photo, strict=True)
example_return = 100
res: 42
